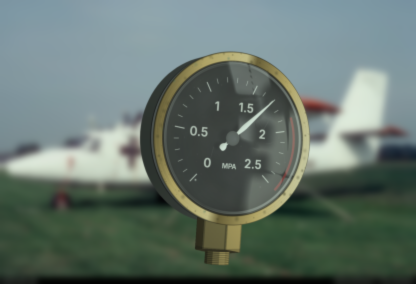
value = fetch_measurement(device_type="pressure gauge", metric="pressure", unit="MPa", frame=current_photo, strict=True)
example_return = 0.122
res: 1.7
